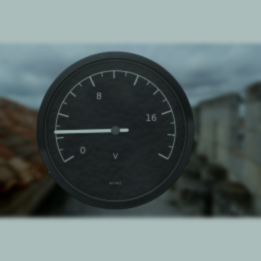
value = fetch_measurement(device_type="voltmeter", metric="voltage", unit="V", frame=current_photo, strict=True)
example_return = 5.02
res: 2.5
